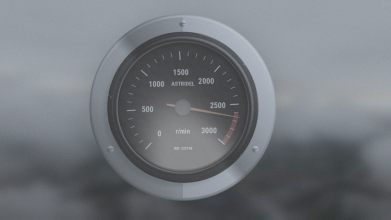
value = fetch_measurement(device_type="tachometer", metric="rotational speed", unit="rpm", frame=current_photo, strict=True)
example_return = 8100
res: 2650
